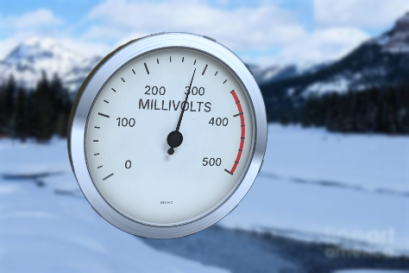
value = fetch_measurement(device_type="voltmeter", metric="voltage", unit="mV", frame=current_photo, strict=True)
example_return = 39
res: 280
